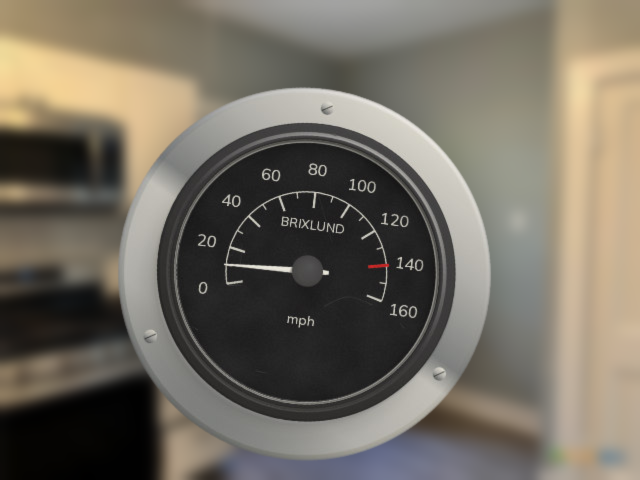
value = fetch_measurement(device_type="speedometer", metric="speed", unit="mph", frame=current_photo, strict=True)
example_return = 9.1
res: 10
